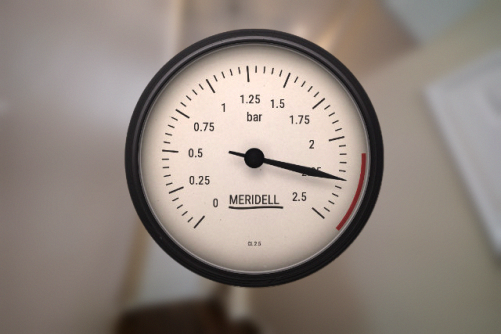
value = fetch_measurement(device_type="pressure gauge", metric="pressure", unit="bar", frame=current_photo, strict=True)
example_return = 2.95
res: 2.25
